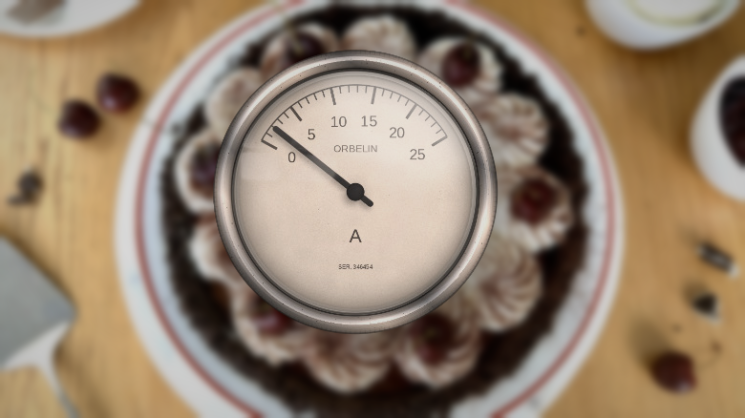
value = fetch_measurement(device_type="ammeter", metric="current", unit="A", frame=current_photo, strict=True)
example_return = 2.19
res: 2
